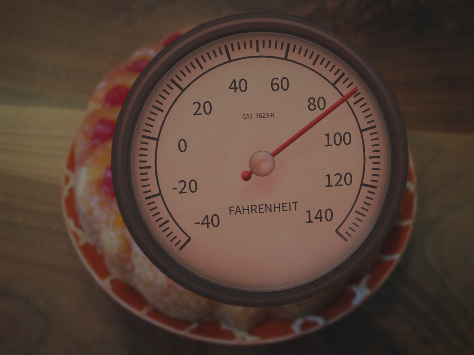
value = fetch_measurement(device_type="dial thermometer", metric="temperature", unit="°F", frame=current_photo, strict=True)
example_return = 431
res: 86
